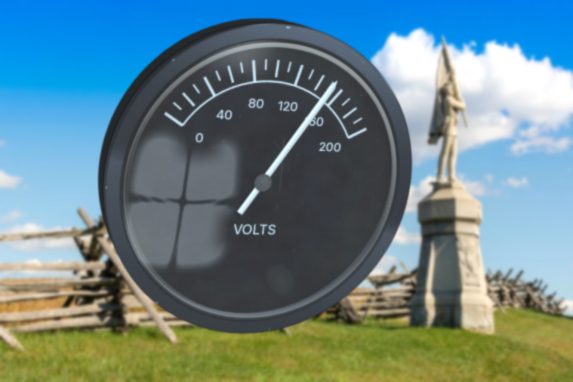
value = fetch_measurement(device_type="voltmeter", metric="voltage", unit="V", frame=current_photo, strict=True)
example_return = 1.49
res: 150
